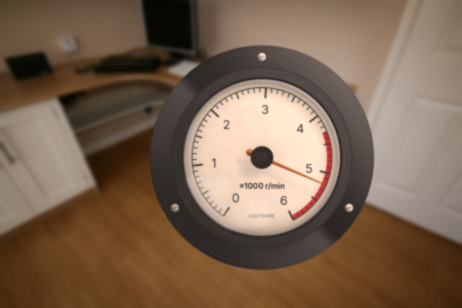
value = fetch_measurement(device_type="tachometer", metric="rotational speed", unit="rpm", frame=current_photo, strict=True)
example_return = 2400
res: 5200
